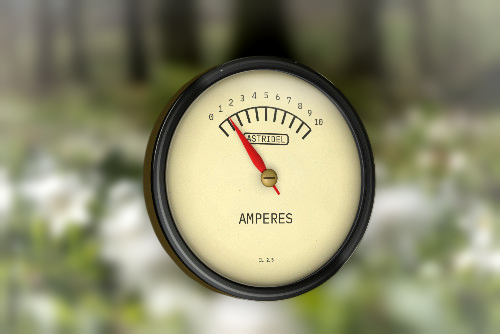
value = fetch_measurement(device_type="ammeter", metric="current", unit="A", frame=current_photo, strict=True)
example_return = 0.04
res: 1
